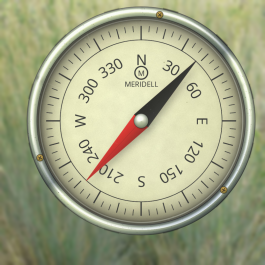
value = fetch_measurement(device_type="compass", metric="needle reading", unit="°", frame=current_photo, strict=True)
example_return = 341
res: 222.5
